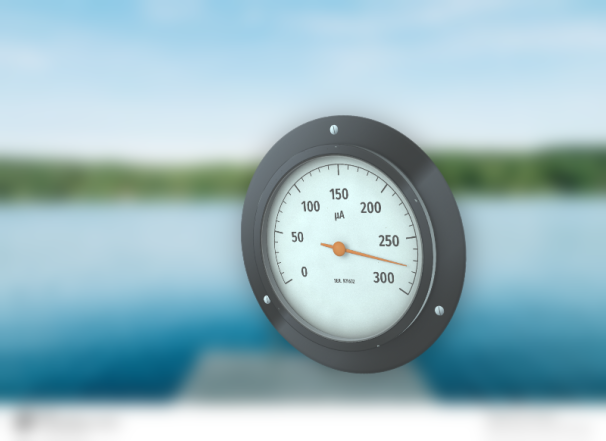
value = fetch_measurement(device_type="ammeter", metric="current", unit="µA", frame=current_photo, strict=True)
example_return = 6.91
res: 275
